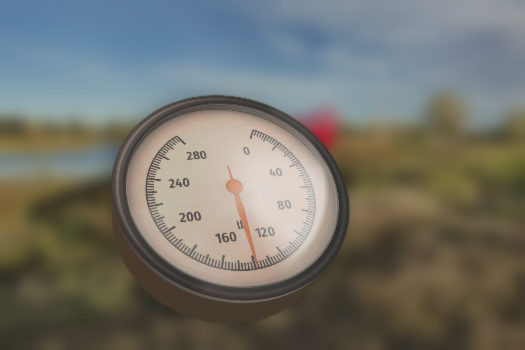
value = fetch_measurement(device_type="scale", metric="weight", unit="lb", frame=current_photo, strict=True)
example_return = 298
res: 140
